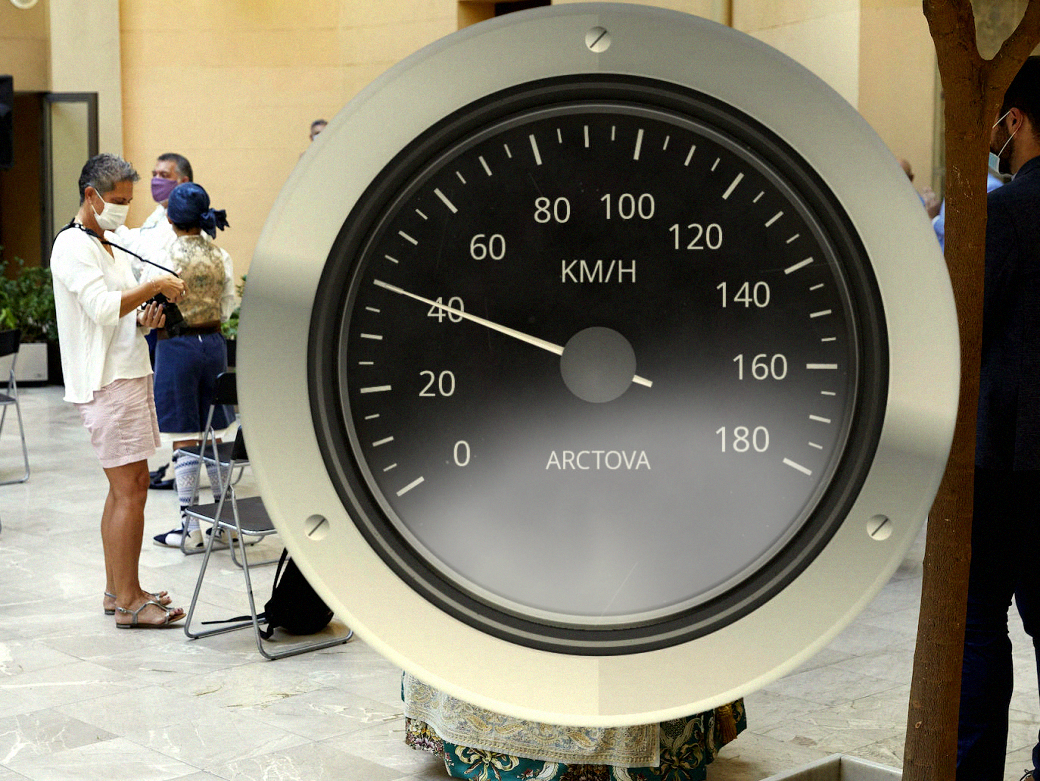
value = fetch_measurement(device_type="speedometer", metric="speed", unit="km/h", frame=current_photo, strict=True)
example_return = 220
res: 40
